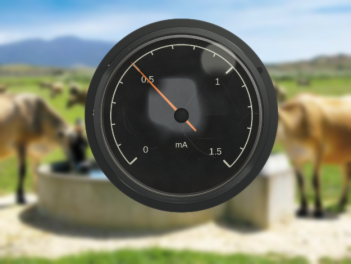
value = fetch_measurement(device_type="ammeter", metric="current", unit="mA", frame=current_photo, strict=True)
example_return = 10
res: 0.5
